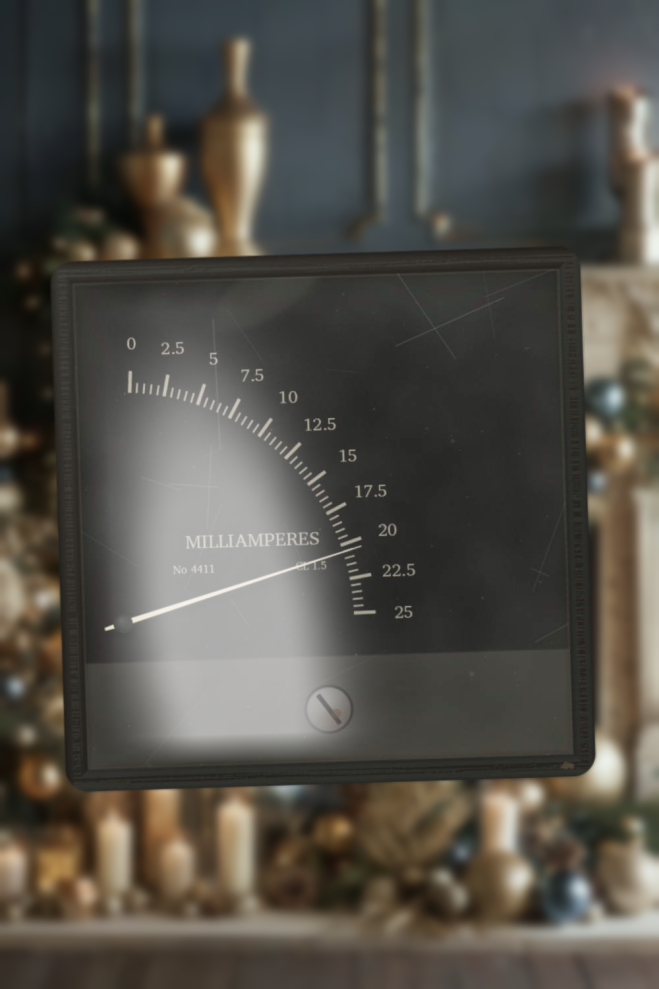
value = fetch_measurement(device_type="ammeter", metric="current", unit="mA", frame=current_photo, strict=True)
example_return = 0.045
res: 20.5
